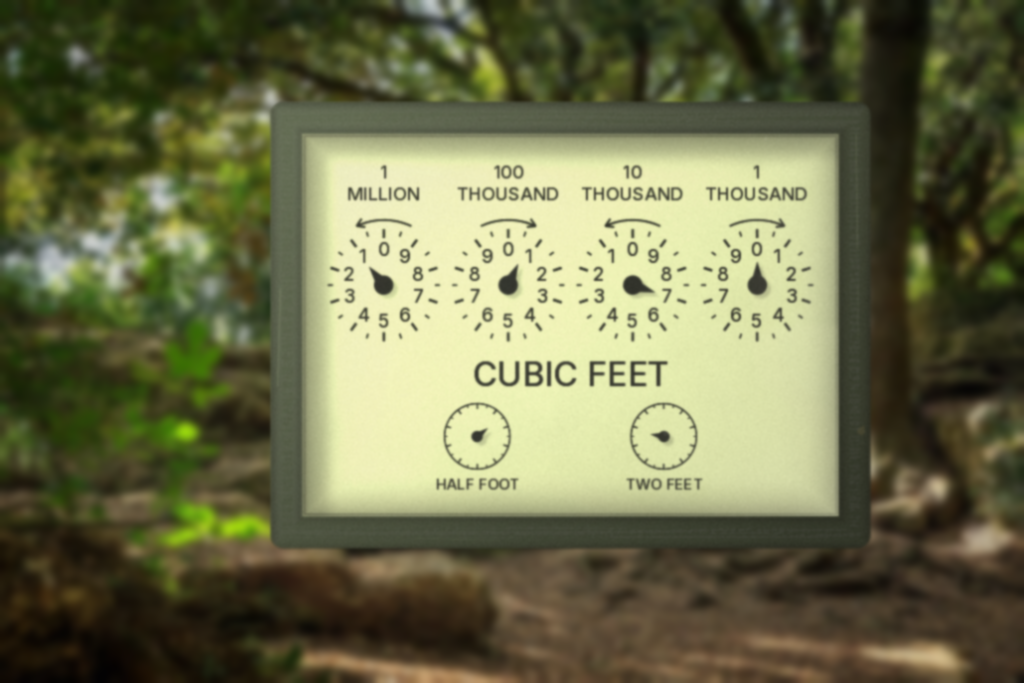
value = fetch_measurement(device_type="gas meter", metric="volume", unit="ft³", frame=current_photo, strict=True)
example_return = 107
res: 107000
